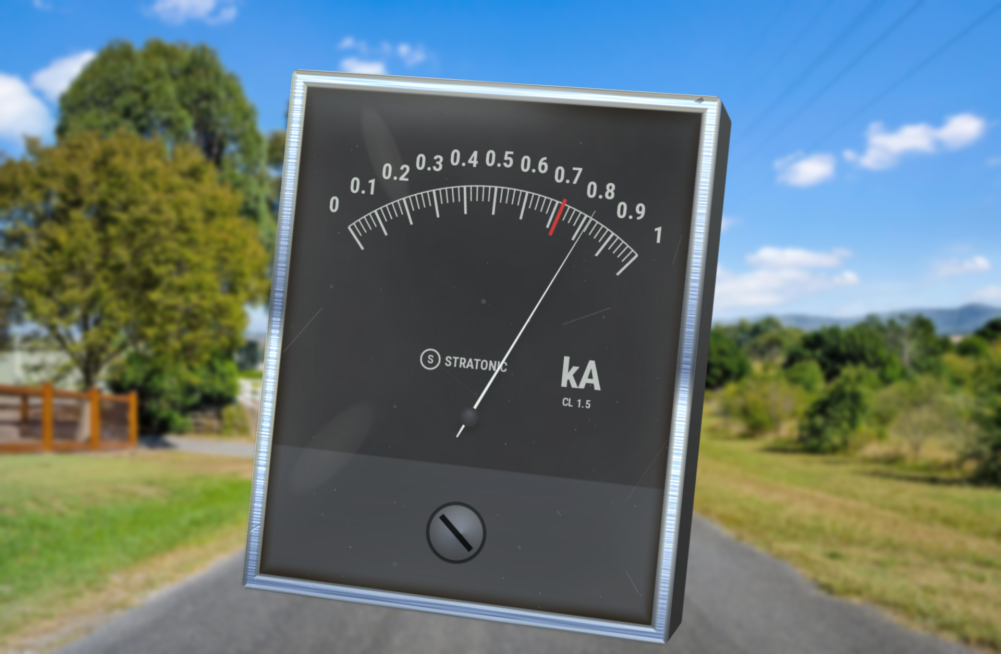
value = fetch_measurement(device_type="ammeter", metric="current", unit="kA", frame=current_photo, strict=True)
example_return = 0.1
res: 0.82
